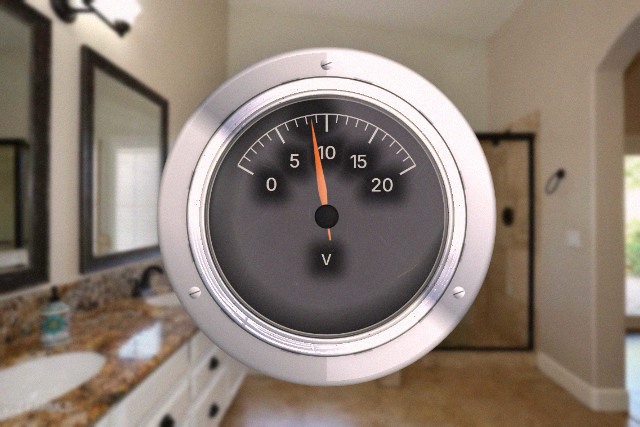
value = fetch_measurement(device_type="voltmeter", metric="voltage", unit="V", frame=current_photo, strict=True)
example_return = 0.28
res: 8.5
